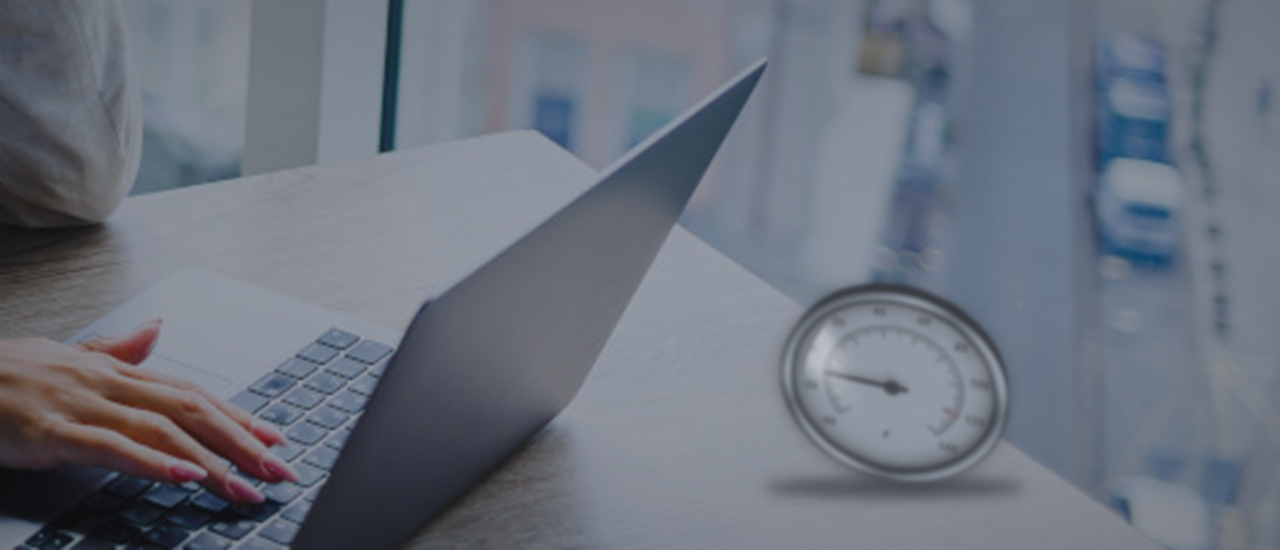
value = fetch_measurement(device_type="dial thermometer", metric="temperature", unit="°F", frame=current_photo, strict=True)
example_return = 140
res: -10
